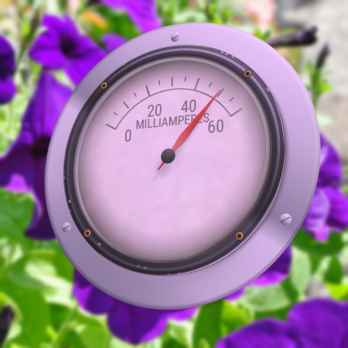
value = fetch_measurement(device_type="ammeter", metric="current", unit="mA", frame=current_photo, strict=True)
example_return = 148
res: 50
